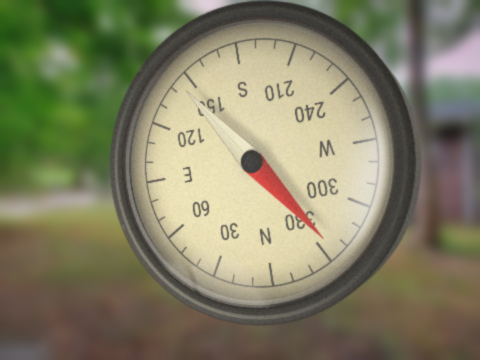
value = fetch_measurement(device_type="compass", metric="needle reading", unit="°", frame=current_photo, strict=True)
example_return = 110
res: 325
